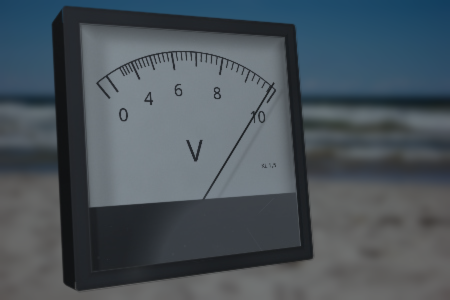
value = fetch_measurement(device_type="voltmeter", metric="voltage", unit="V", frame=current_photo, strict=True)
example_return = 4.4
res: 9.8
